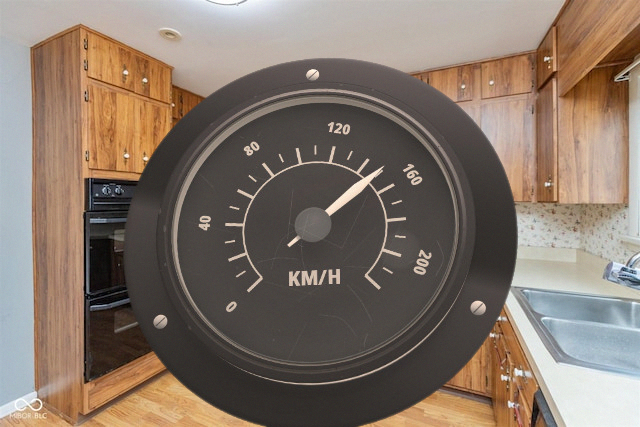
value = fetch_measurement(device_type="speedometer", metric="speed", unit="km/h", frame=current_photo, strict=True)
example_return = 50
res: 150
